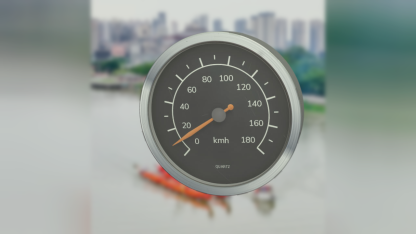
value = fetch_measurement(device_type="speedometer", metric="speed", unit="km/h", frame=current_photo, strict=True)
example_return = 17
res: 10
